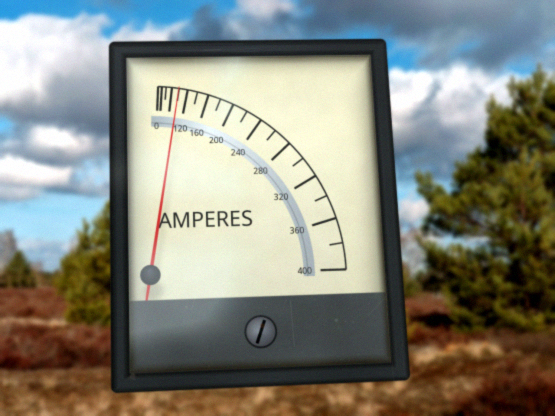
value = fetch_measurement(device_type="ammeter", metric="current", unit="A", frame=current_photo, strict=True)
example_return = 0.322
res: 100
